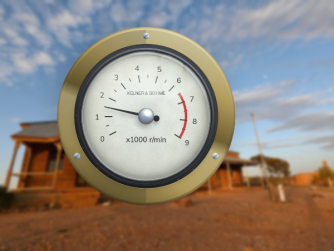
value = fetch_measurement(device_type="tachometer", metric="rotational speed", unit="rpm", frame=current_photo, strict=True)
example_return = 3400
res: 1500
